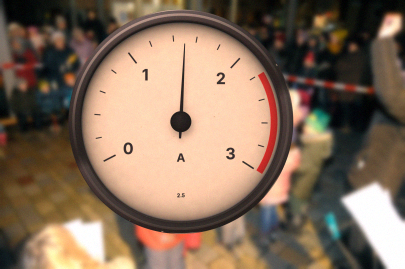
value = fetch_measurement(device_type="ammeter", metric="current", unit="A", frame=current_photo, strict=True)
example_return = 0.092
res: 1.5
